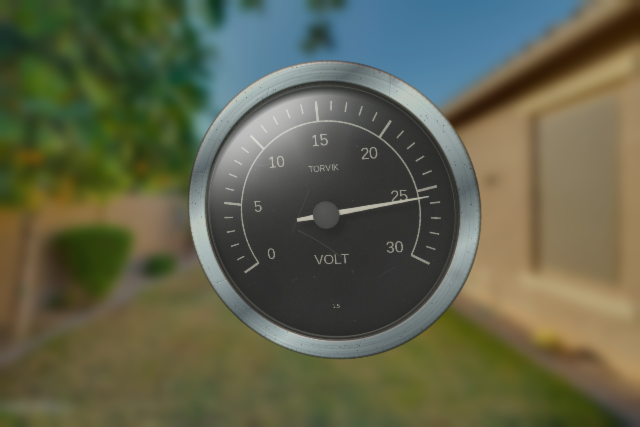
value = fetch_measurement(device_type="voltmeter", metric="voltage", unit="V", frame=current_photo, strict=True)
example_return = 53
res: 25.5
